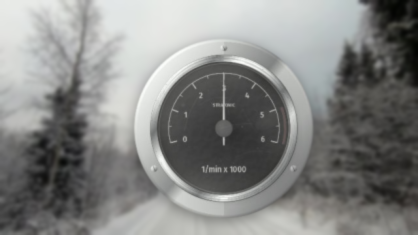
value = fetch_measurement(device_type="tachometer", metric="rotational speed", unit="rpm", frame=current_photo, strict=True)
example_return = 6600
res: 3000
